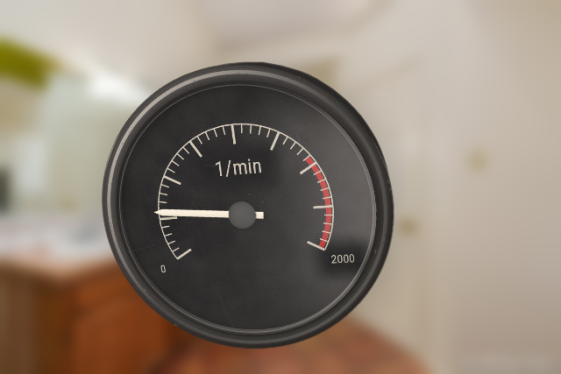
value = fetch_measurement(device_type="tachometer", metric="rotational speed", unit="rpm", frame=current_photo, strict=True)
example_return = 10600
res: 300
